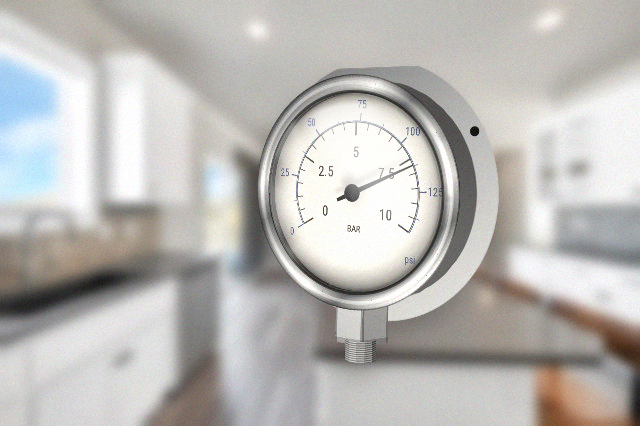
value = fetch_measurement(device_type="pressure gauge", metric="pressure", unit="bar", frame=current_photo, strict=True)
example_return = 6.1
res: 7.75
